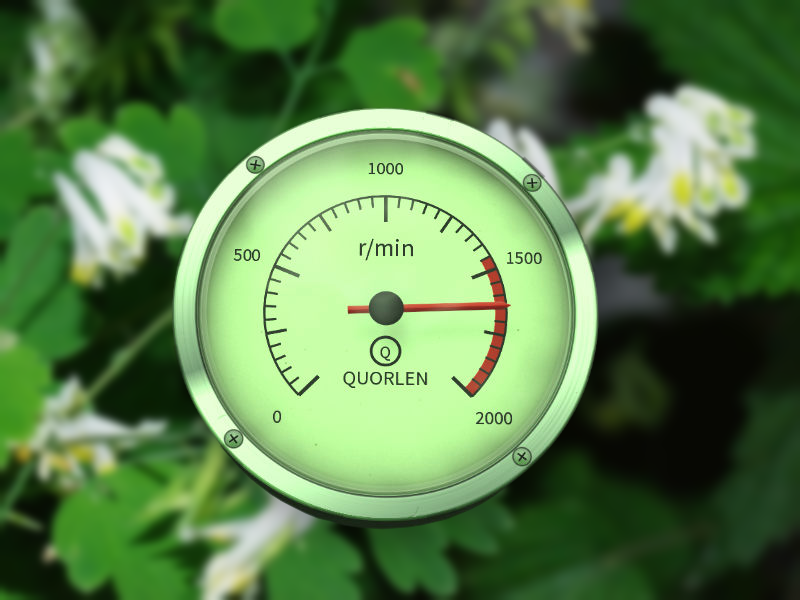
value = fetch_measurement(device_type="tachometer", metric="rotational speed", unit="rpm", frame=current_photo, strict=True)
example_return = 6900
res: 1650
